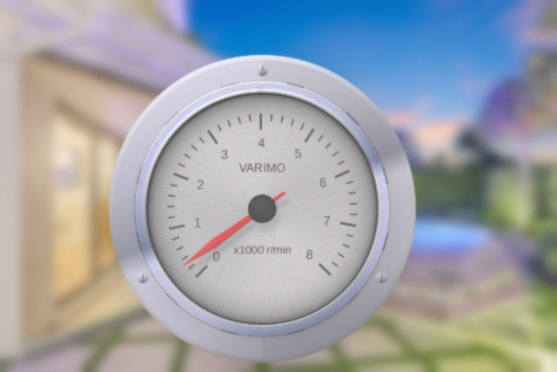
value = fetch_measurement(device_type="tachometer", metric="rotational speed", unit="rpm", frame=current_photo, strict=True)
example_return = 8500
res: 300
